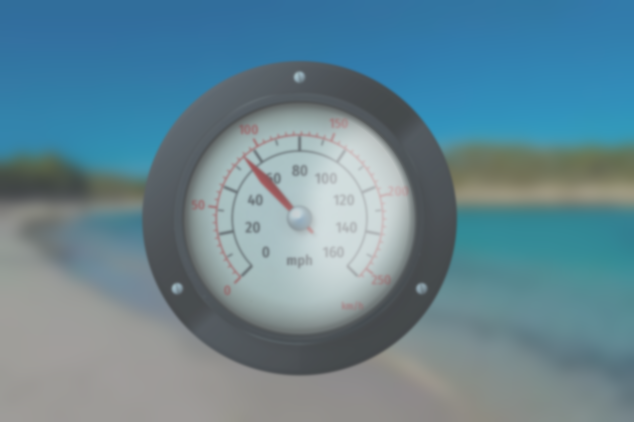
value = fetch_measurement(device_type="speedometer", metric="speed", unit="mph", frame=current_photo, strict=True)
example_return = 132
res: 55
